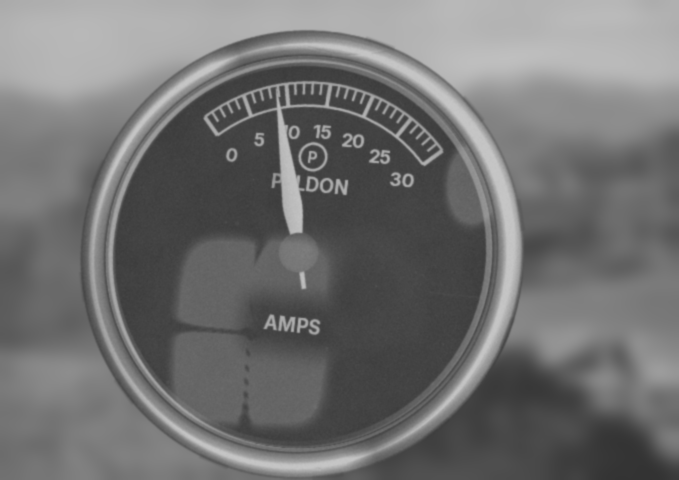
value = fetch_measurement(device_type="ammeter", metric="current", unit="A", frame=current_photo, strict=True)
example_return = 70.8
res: 9
